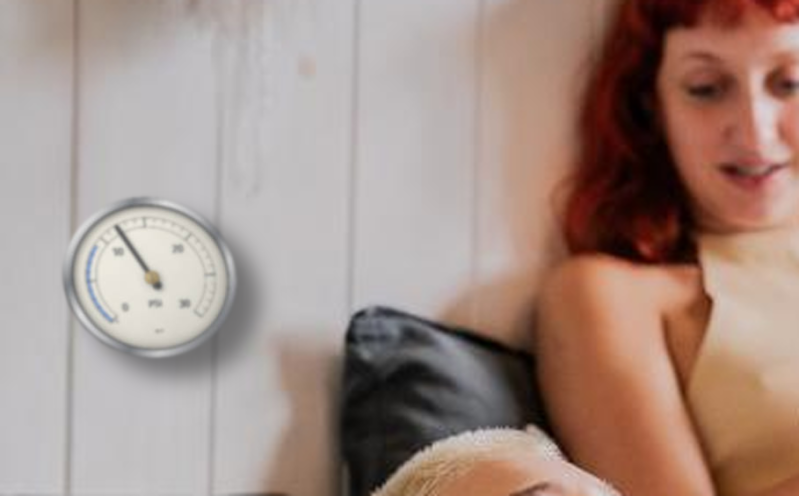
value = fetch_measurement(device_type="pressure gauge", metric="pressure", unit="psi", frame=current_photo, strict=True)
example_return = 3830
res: 12
